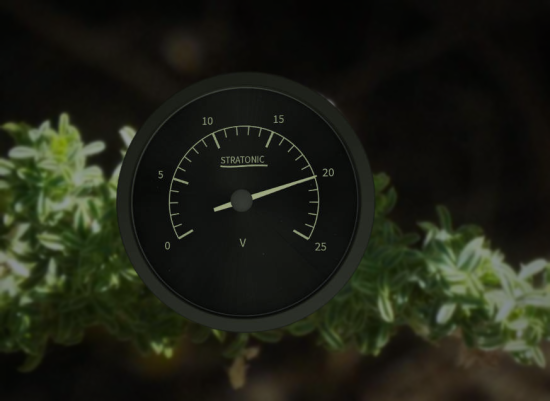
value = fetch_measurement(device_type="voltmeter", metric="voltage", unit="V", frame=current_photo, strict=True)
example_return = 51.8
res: 20
